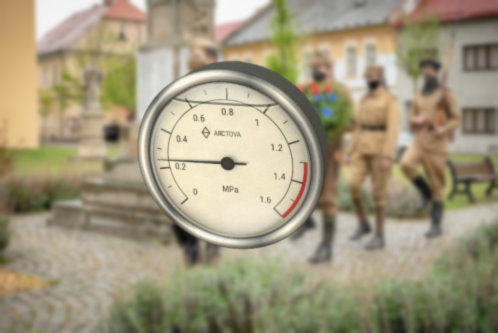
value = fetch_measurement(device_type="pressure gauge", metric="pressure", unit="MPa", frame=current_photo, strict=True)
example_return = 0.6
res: 0.25
